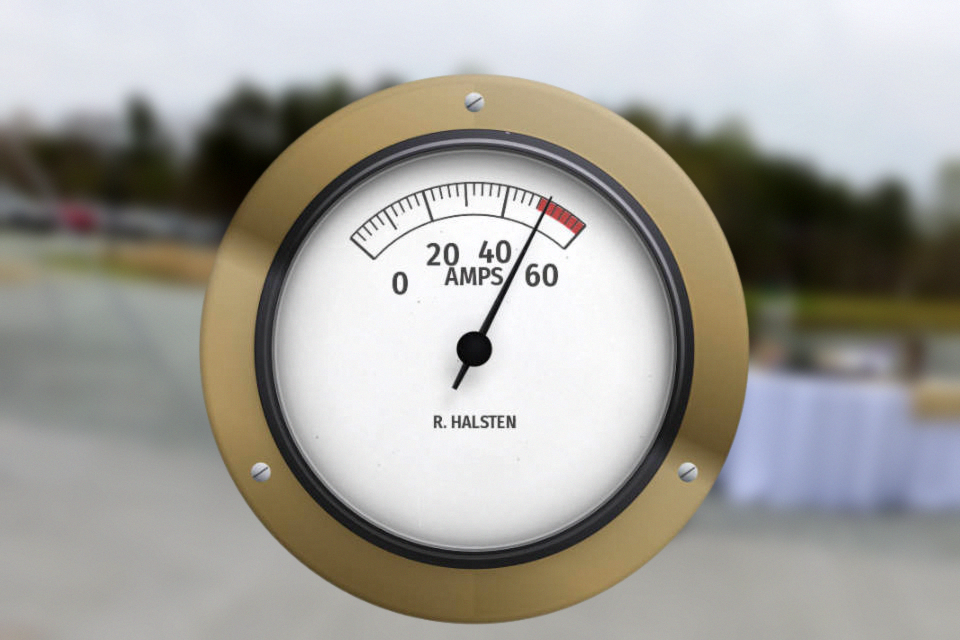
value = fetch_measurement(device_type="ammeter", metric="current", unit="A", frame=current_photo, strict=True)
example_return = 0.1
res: 50
